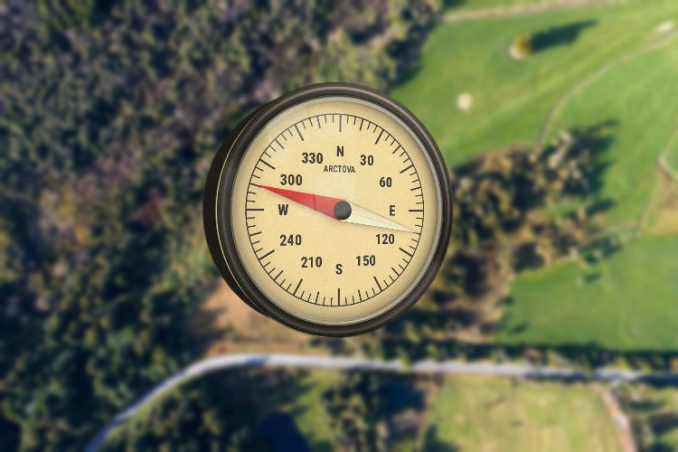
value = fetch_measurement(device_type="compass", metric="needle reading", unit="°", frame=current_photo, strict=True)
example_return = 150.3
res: 285
